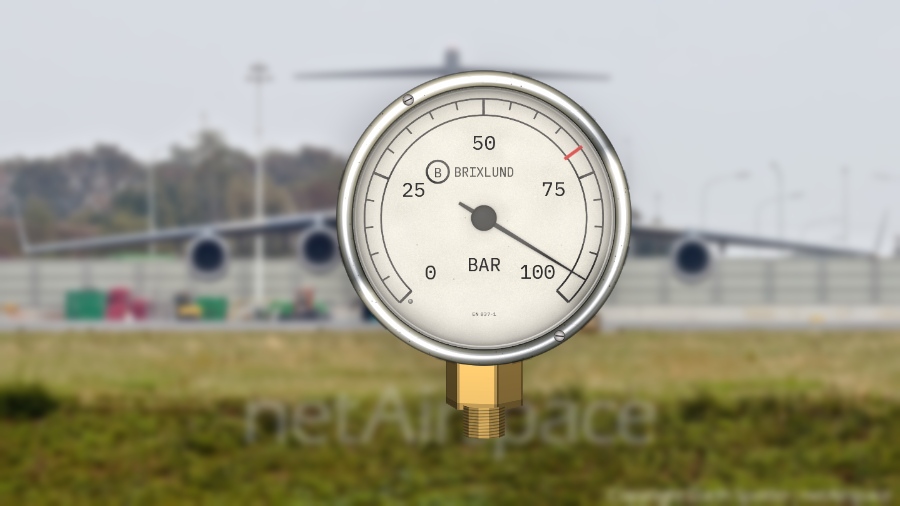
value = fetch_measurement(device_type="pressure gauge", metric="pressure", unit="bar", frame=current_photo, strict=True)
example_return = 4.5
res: 95
